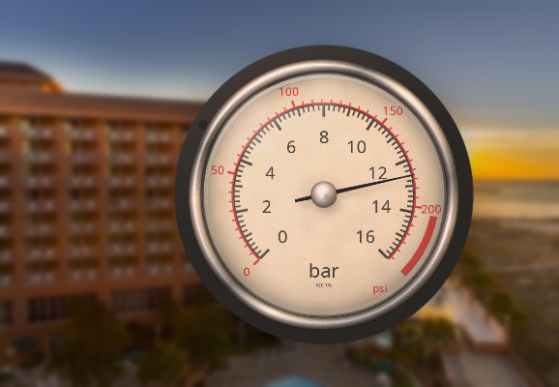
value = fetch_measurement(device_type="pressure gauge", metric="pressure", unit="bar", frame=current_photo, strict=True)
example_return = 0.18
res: 12.6
